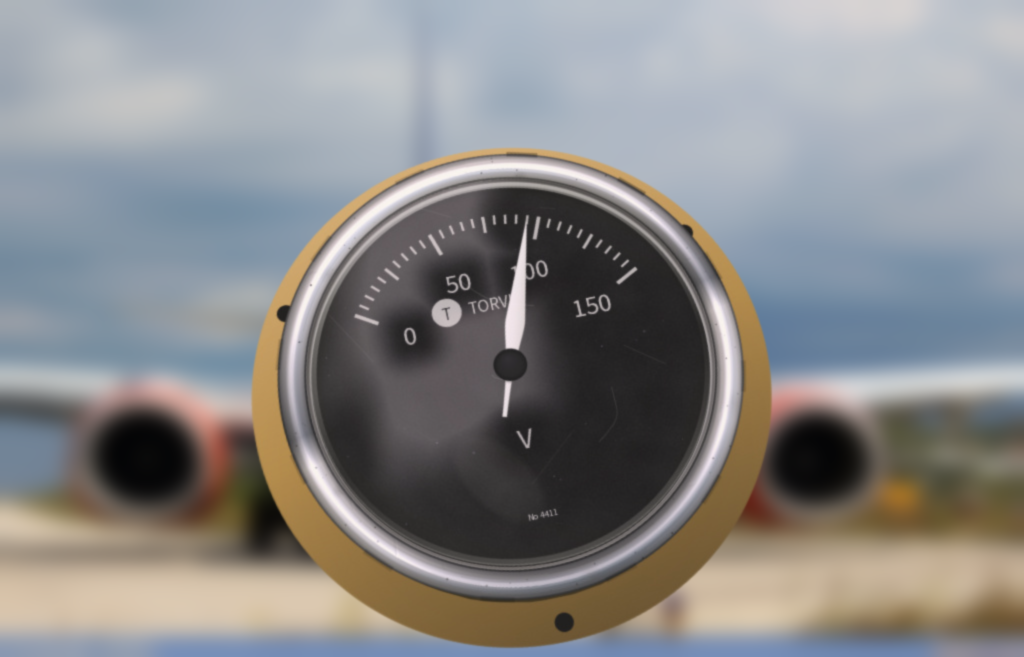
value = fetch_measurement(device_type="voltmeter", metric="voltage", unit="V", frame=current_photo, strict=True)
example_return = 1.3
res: 95
